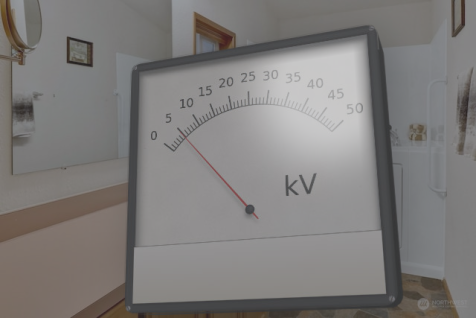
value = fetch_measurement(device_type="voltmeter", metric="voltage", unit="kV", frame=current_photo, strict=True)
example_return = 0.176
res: 5
